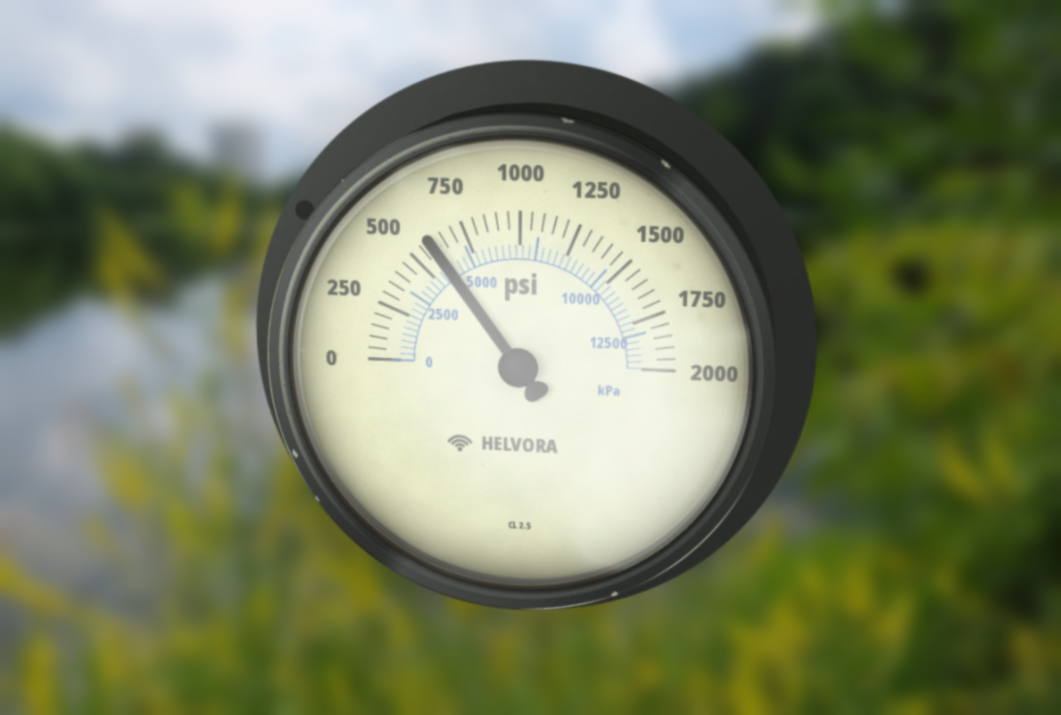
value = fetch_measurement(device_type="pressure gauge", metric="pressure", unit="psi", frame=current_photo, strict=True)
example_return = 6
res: 600
